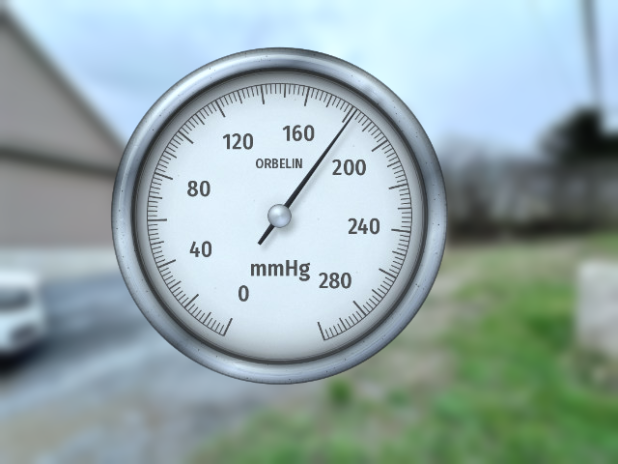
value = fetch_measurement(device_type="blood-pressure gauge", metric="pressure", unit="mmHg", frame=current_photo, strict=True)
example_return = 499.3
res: 182
